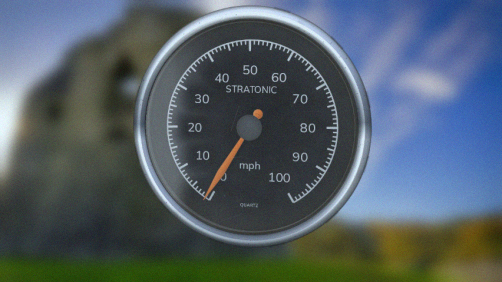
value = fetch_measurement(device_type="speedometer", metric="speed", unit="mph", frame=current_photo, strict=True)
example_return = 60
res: 1
